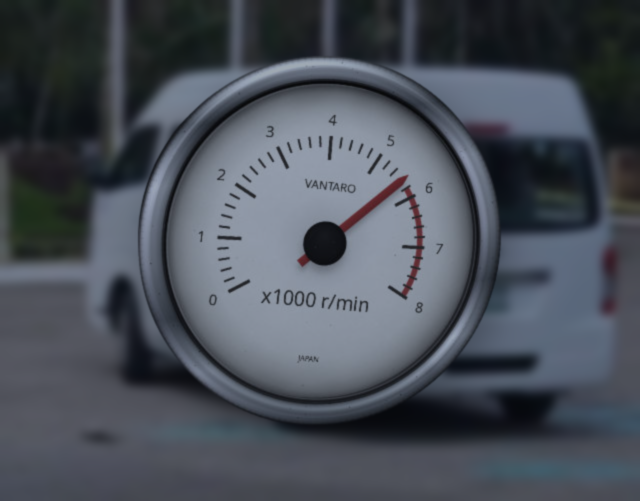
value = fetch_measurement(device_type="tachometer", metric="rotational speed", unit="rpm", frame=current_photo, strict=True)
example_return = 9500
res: 5600
